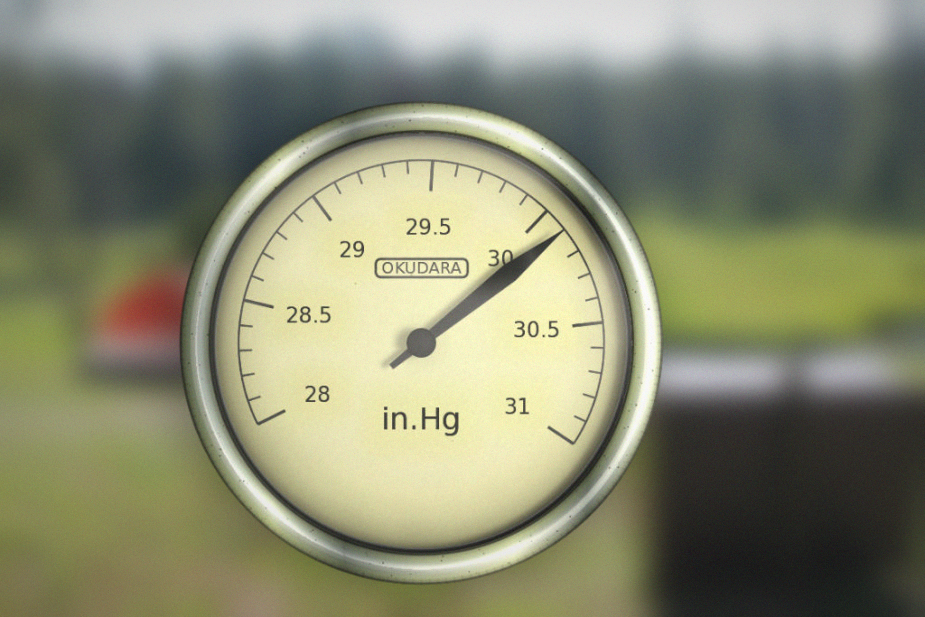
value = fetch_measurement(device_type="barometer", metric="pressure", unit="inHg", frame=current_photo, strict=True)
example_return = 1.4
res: 30.1
